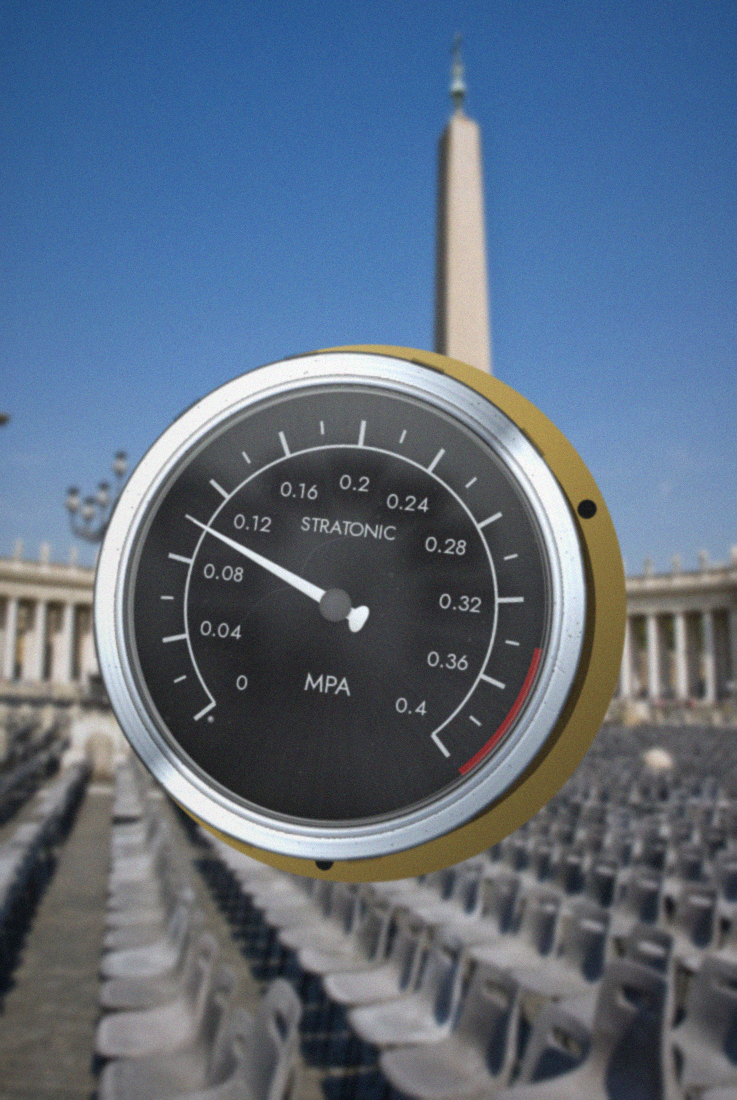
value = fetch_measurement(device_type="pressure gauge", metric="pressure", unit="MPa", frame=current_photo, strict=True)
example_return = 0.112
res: 0.1
